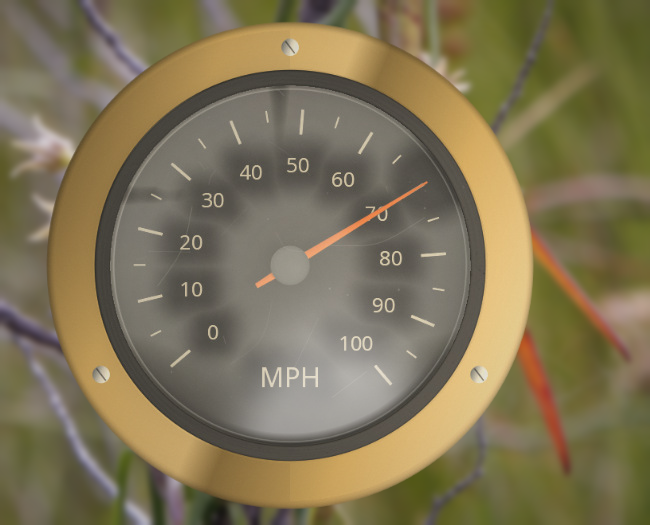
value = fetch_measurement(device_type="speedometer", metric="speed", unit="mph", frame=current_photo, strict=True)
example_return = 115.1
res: 70
